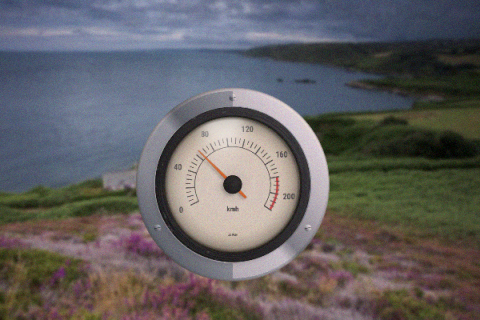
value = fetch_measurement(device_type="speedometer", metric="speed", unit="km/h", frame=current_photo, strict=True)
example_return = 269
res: 65
